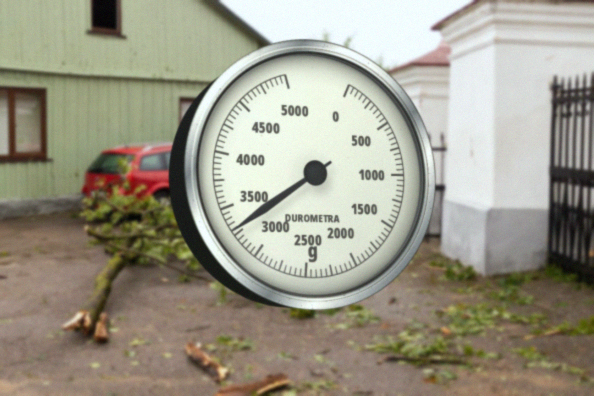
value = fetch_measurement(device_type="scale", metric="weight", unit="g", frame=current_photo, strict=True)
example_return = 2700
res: 3300
